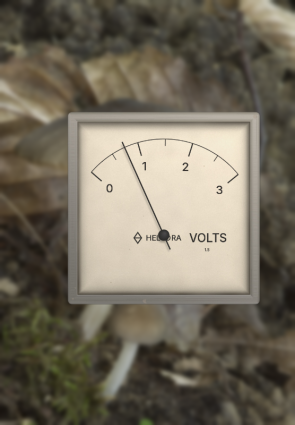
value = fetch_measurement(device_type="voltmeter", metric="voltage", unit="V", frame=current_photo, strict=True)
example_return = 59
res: 0.75
